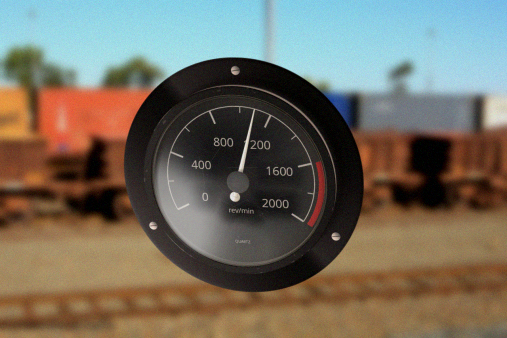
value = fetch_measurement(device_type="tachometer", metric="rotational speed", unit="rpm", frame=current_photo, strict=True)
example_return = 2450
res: 1100
